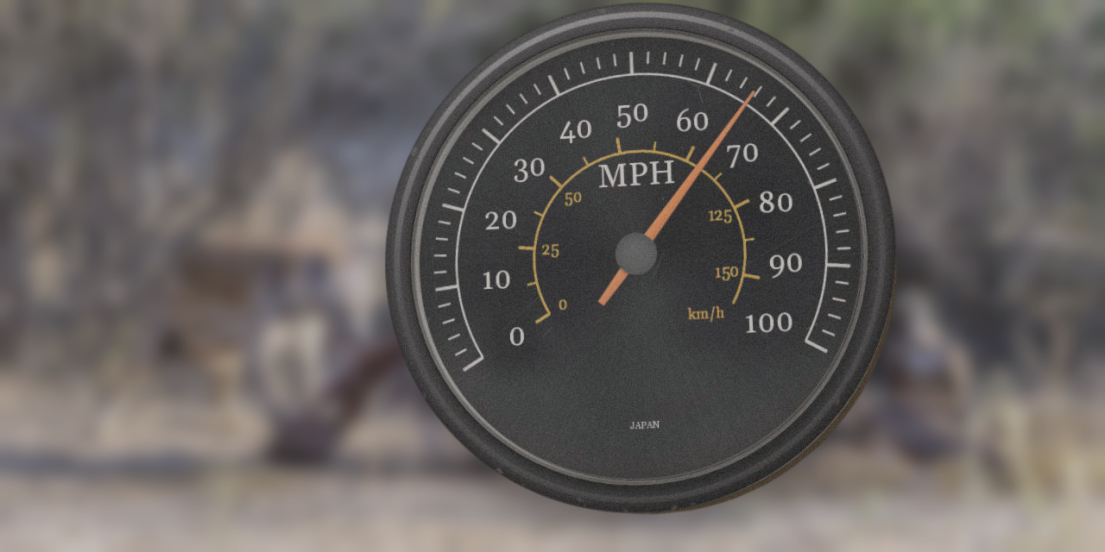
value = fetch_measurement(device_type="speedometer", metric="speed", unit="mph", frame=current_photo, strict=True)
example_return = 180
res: 66
